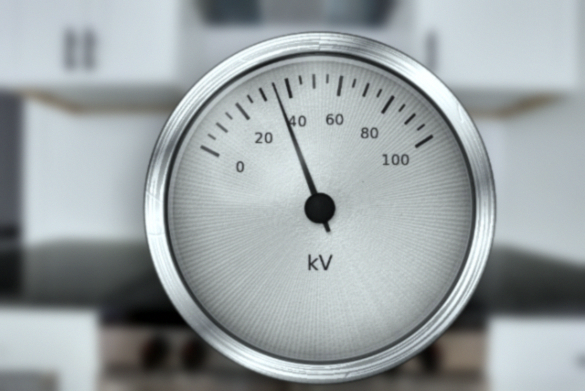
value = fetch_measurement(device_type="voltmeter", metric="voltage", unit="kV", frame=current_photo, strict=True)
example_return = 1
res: 35
